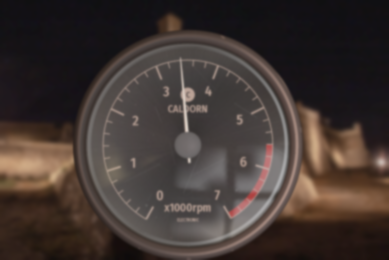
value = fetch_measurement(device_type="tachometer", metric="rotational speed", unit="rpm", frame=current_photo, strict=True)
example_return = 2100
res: 3400
